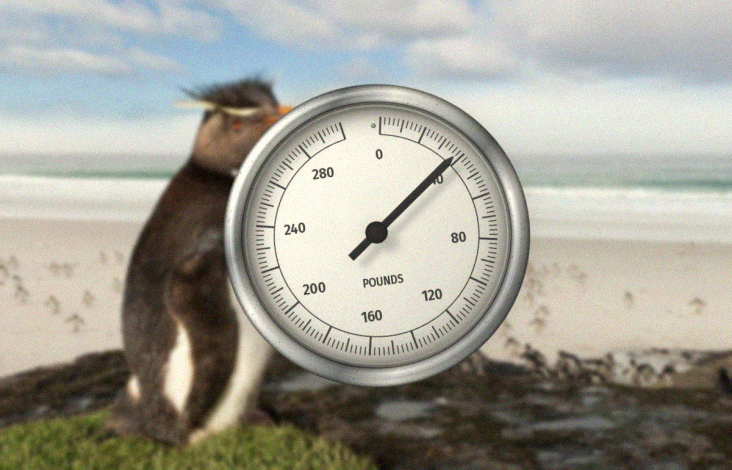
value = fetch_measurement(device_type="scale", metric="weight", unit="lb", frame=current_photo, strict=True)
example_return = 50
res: 38
